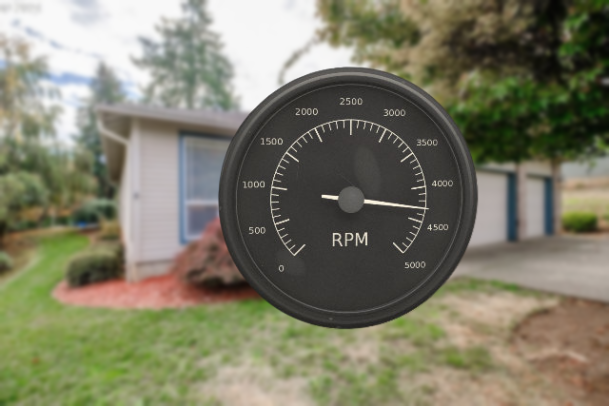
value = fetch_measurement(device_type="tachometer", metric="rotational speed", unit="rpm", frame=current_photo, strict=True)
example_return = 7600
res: 4300
